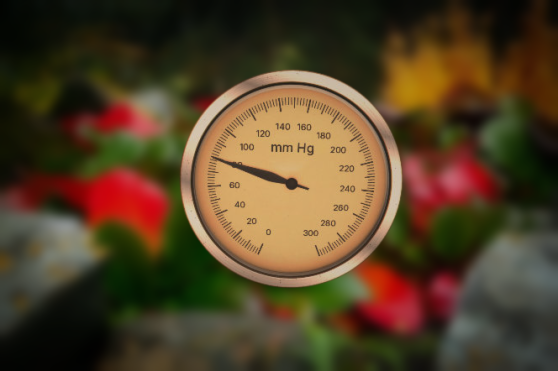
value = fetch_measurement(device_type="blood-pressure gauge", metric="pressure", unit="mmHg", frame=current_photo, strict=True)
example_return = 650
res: 80
